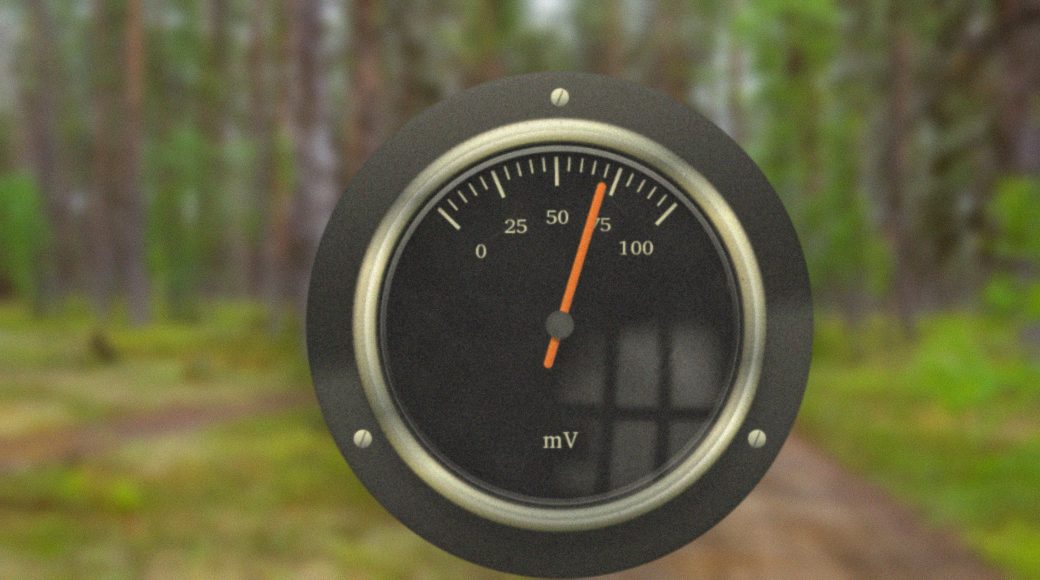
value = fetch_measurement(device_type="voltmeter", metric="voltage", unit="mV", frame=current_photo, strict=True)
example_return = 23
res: 70
